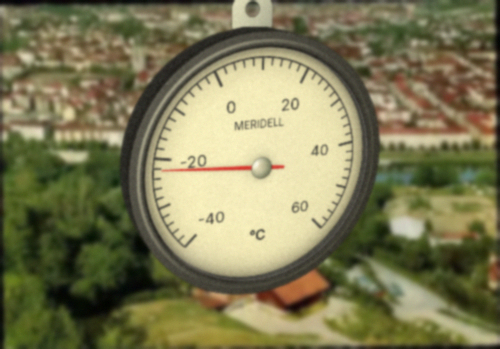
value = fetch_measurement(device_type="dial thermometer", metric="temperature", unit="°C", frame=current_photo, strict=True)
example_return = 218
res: -22
